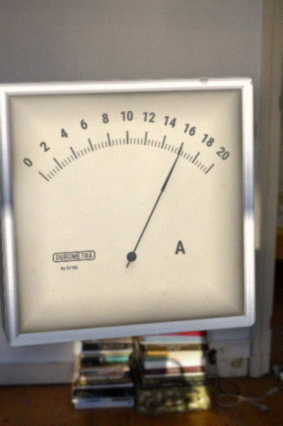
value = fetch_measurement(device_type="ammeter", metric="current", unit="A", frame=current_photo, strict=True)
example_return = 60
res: 16
